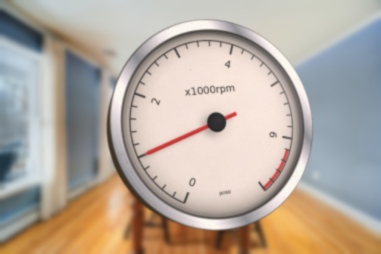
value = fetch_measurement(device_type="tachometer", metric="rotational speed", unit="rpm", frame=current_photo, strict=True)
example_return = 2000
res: 1000
